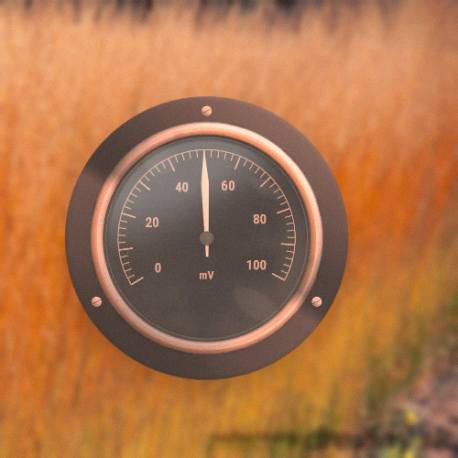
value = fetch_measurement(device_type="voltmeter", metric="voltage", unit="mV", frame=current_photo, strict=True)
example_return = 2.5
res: 50
